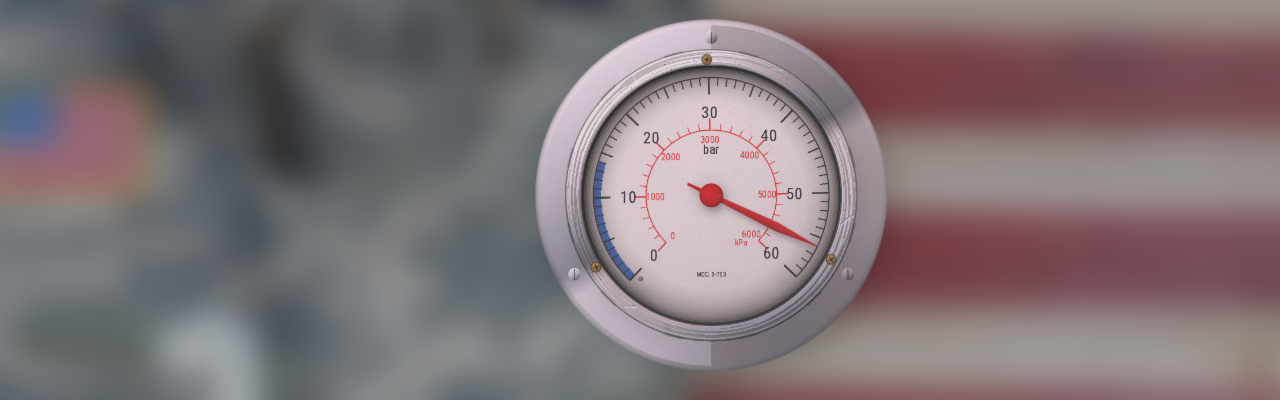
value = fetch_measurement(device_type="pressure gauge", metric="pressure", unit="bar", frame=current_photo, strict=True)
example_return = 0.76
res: 56
